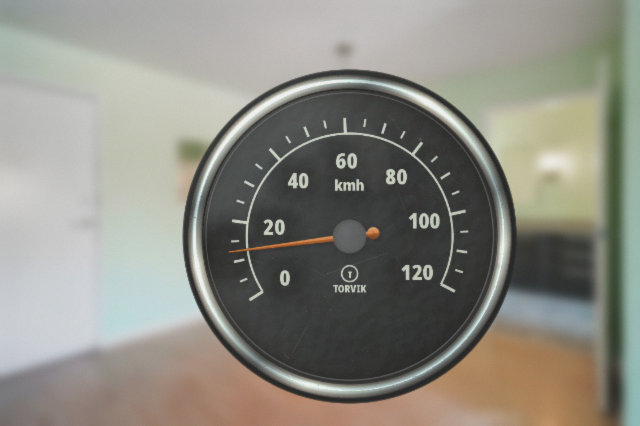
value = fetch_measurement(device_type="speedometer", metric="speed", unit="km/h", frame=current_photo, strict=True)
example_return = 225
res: 12.5
